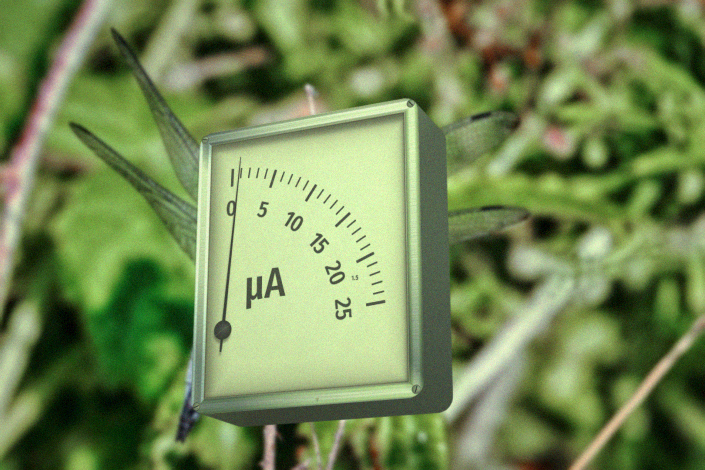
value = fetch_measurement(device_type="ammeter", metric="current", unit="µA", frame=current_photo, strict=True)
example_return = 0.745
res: 1
